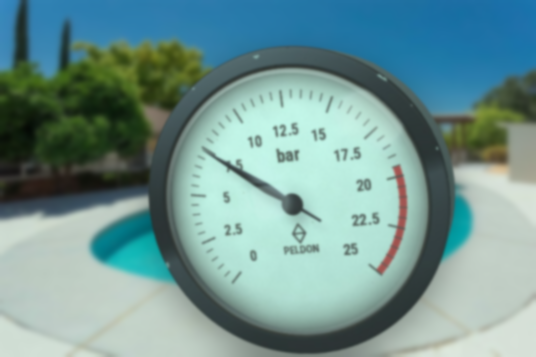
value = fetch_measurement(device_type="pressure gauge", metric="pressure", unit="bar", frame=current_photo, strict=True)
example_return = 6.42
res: 7.5
